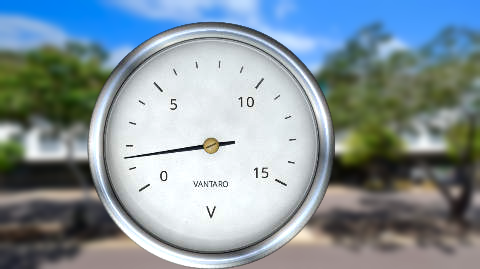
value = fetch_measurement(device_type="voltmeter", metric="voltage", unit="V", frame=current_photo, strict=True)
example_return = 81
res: 1.5
